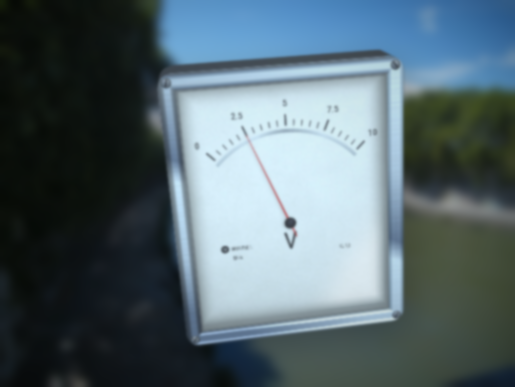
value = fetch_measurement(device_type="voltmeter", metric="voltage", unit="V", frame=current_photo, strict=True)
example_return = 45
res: 2.5
